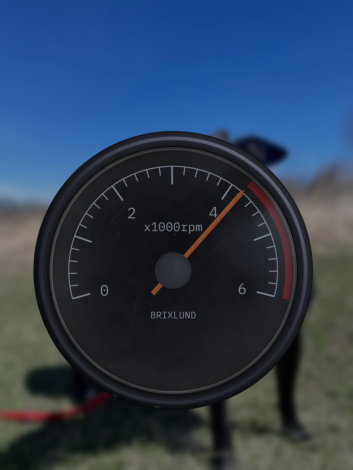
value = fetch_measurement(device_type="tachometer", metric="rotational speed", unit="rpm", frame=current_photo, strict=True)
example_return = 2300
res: 4200
